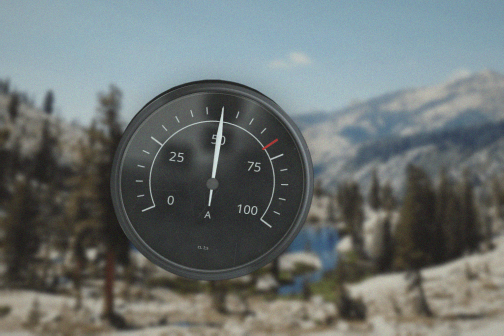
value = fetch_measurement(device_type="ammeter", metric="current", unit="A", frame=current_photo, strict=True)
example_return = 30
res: 50
